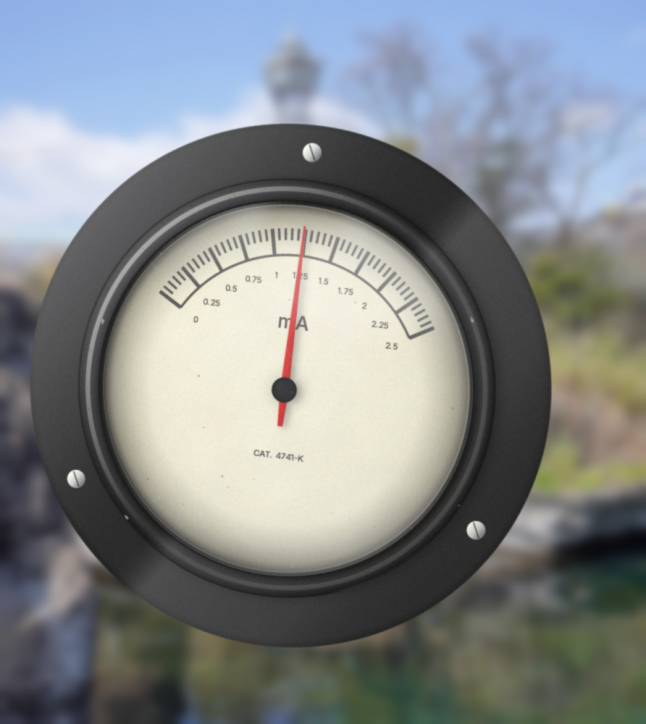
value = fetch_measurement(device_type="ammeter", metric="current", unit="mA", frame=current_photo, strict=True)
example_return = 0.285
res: 1.25
